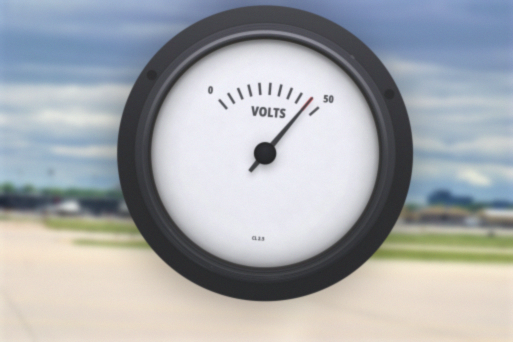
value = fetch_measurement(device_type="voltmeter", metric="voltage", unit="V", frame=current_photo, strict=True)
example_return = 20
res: 45
